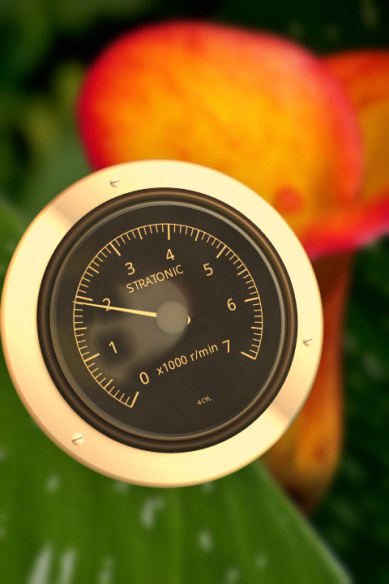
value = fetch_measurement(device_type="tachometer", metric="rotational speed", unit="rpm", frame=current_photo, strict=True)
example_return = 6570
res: 1900
